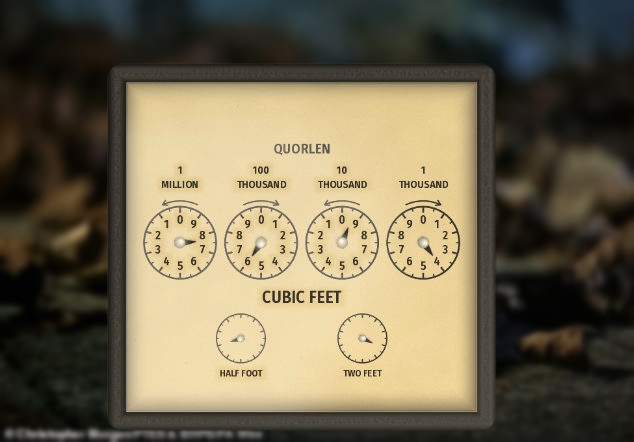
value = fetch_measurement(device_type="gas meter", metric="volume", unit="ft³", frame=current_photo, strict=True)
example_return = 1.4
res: 759400
